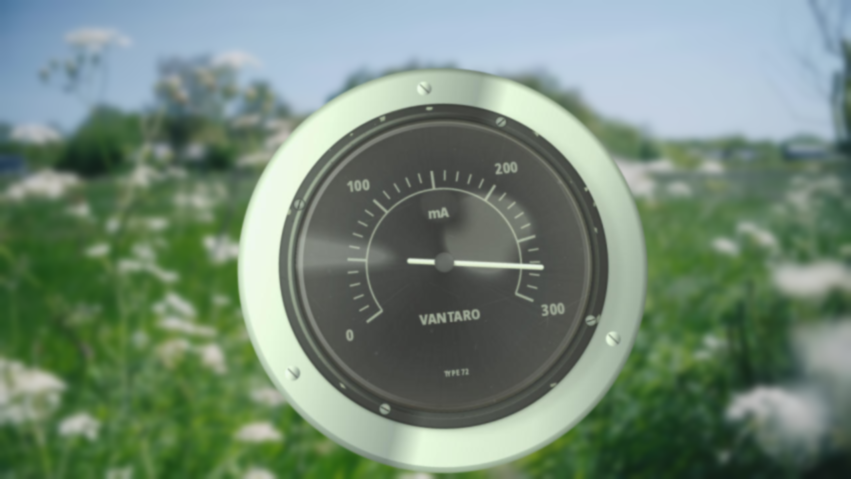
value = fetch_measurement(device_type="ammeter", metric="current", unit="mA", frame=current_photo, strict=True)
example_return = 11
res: 275
